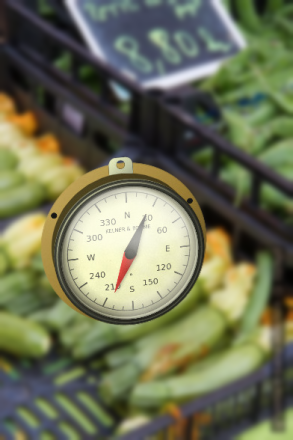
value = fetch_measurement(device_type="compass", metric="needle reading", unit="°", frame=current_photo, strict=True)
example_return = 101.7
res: 205
